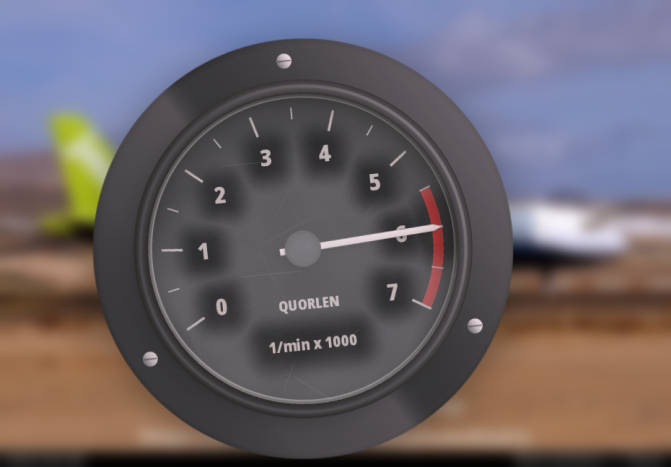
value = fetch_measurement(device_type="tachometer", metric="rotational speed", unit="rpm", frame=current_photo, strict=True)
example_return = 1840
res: 6000
